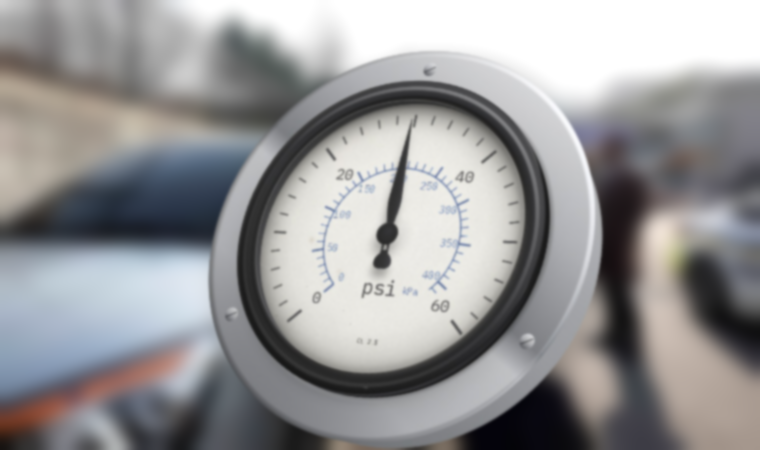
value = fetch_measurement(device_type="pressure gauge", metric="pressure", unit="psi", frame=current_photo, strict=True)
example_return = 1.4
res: 30
